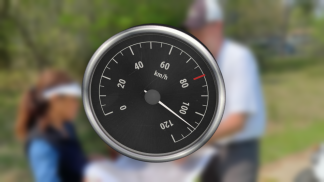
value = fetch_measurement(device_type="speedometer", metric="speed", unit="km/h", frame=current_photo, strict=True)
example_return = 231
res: 107.5
